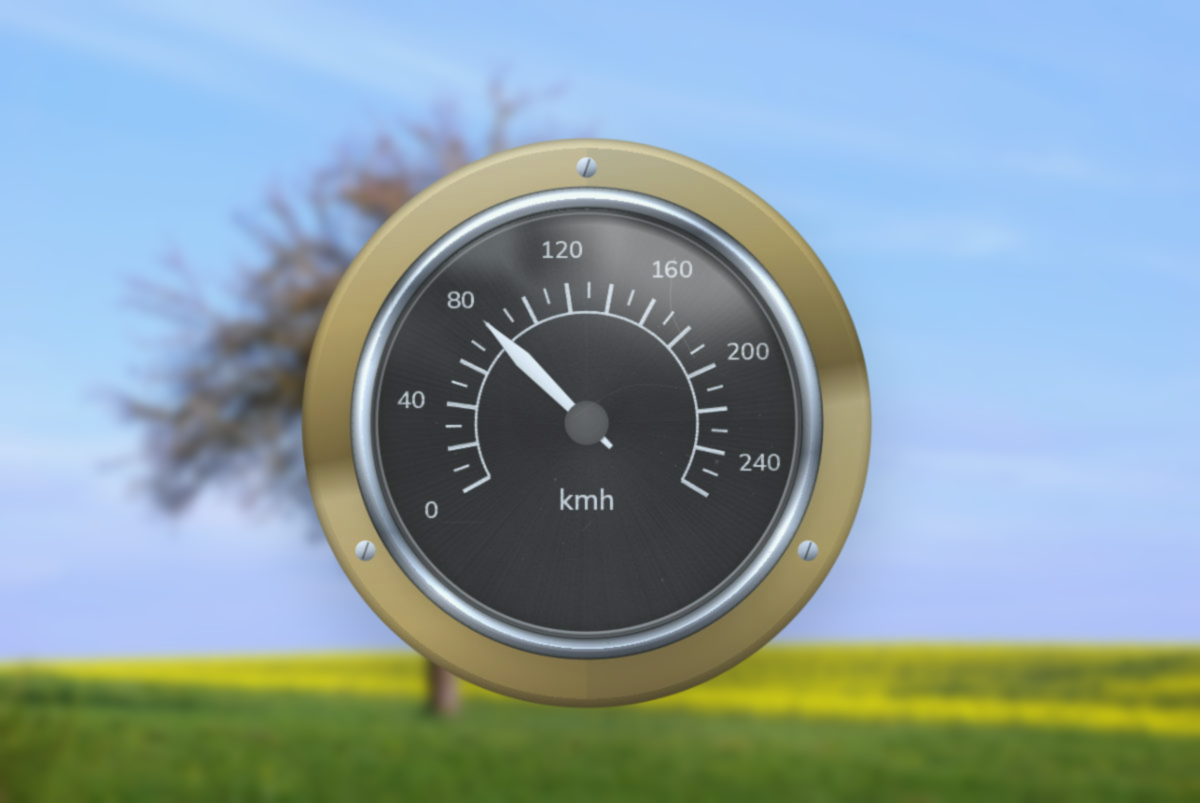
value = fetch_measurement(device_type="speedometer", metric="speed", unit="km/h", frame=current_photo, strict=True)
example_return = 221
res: 80
